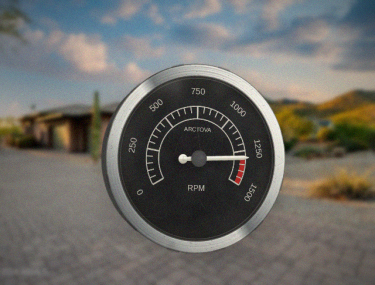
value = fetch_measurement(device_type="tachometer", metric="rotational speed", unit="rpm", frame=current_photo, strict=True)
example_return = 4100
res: 1300
